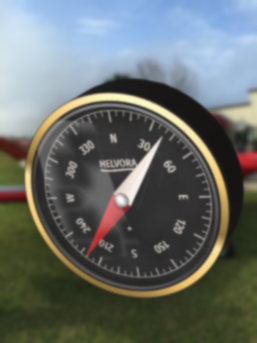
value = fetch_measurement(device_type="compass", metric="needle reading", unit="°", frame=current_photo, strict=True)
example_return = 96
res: 220
